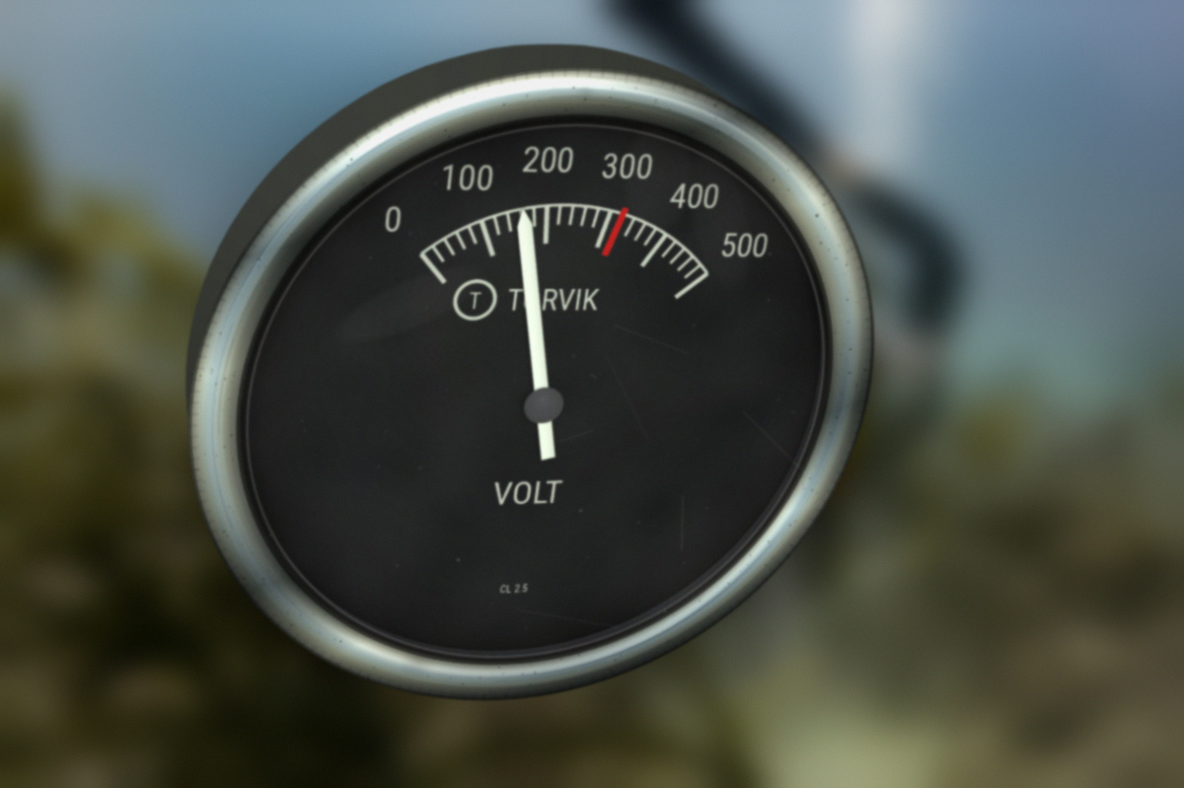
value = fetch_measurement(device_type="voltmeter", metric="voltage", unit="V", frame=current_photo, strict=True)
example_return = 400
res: 160
